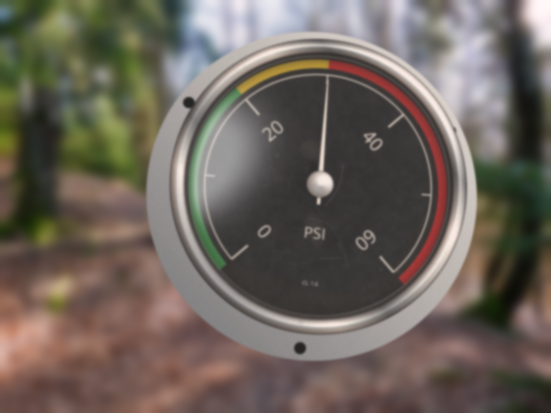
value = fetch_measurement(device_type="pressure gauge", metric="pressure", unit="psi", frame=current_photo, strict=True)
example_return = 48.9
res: 30
